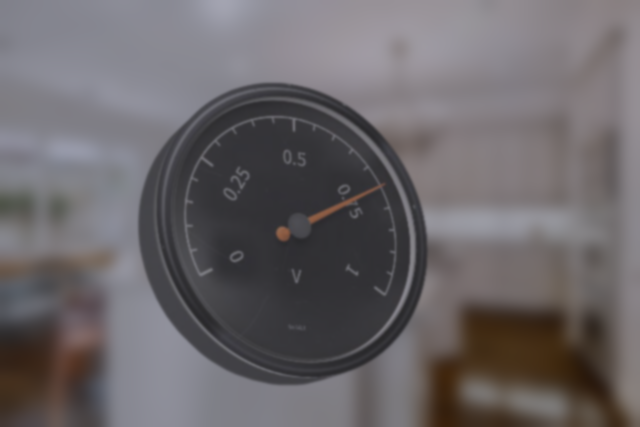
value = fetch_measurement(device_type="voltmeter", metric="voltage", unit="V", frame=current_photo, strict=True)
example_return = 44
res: 0.75
